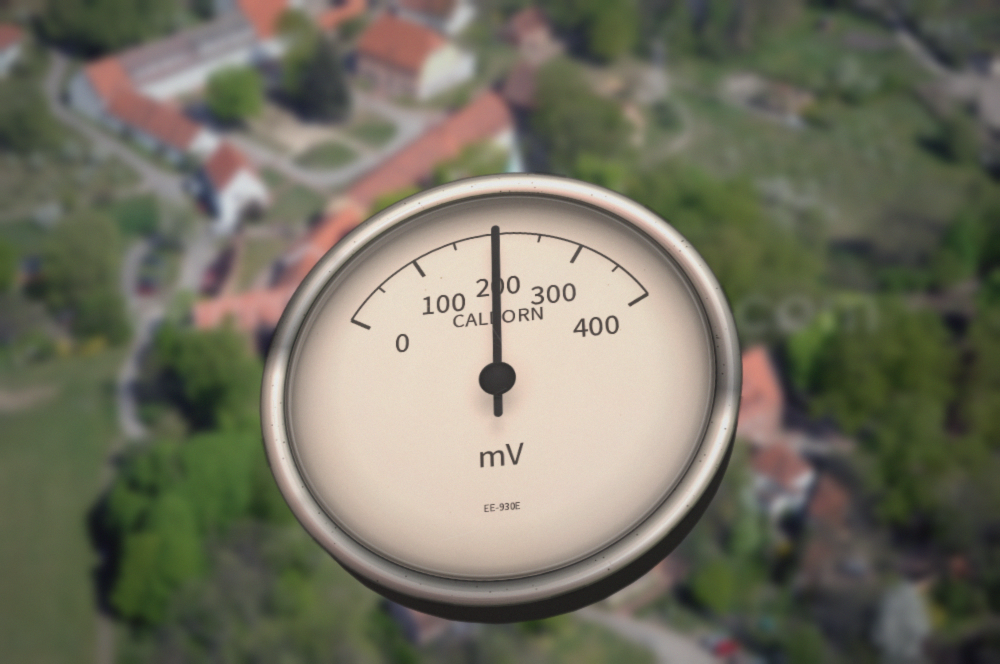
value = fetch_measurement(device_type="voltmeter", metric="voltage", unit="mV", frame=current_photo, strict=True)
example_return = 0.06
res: 200
